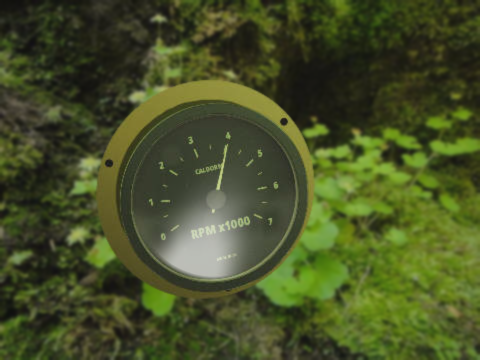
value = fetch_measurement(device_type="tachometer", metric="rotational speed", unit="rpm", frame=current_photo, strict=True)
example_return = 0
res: 4000
